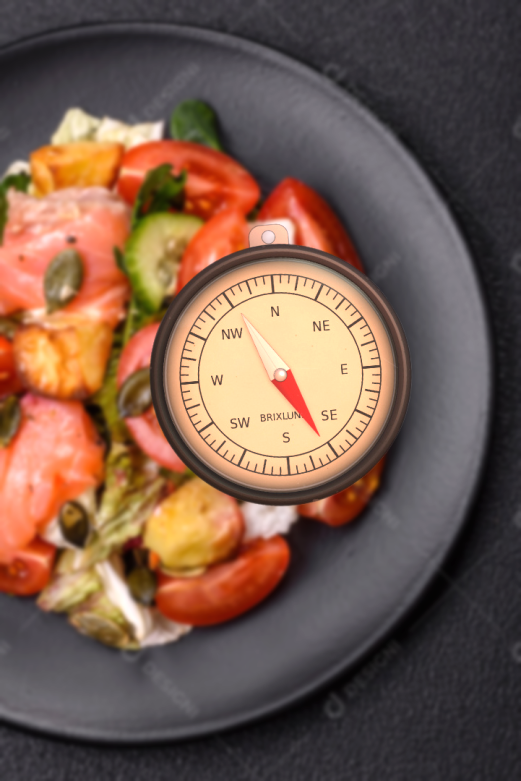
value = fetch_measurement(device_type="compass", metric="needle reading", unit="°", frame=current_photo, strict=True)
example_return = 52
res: 152.5
